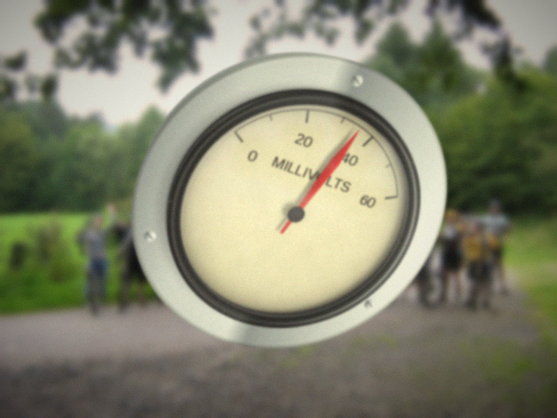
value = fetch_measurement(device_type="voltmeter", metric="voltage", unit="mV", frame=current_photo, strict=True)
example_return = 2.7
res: 35
